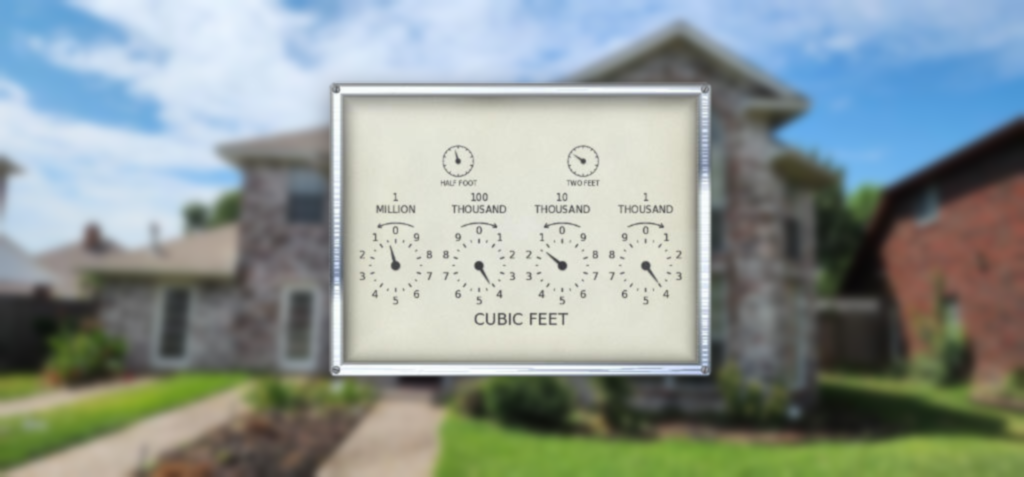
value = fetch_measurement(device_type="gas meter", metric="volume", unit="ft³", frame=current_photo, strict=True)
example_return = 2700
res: 41400
